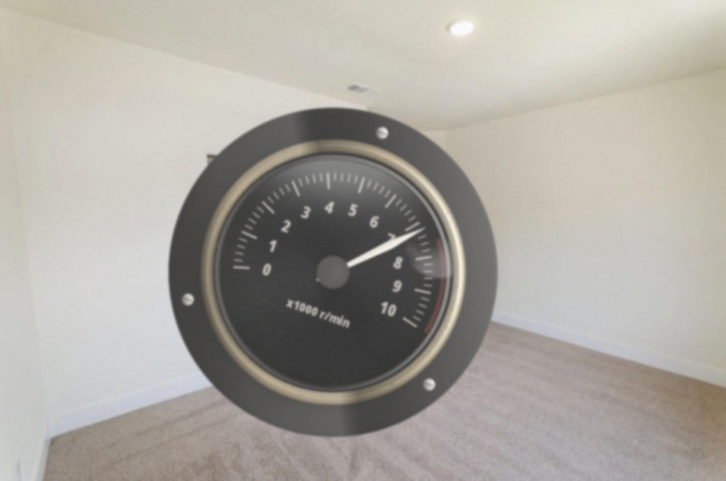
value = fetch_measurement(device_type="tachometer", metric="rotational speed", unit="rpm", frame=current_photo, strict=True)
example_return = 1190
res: 7200
